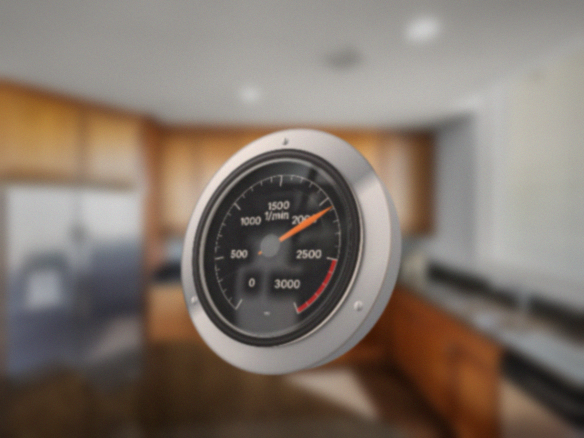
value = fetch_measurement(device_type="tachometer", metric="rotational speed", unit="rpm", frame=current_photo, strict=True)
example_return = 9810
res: 2100
